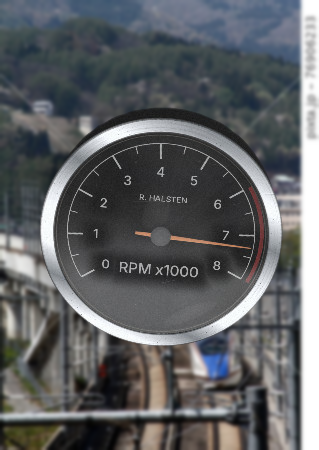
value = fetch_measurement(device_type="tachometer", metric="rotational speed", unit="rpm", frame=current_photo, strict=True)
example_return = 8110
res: 7250
